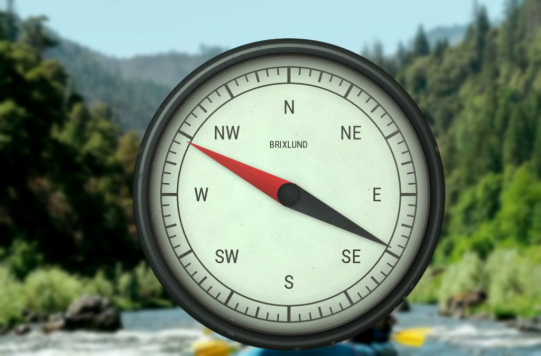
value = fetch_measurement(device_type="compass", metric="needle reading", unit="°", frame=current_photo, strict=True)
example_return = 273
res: 297.5
